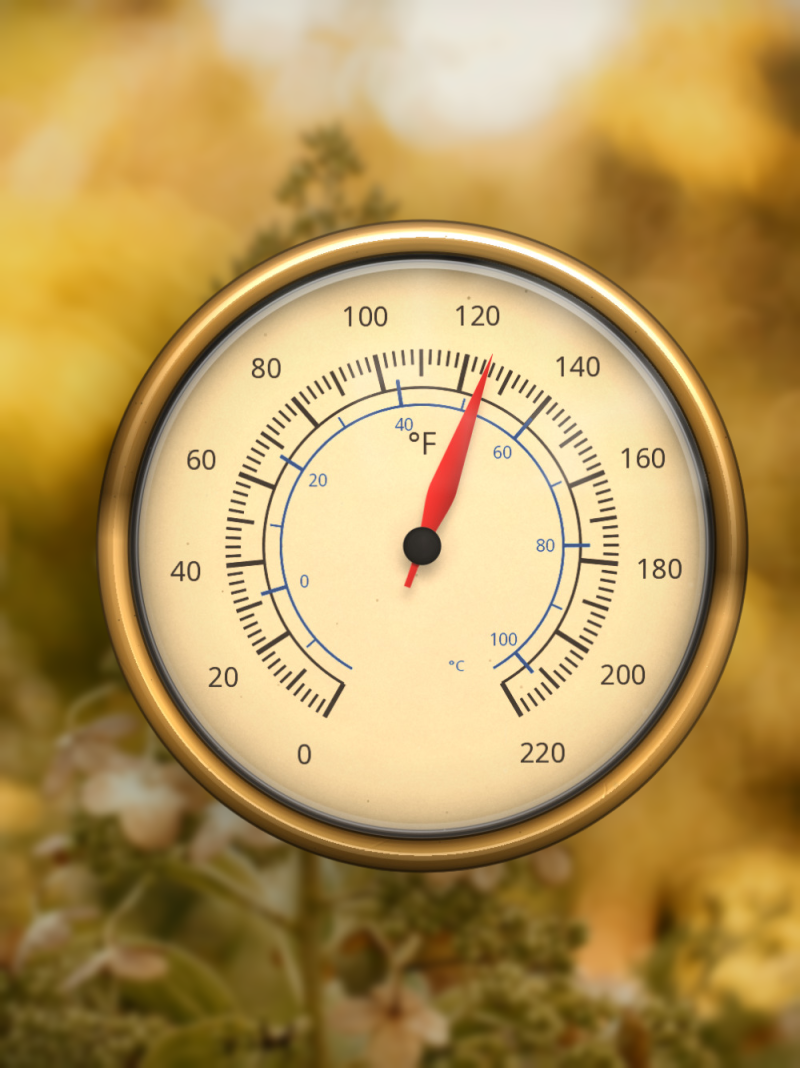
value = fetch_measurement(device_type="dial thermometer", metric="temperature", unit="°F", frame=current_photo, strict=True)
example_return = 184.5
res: 125
